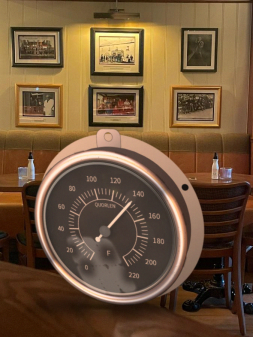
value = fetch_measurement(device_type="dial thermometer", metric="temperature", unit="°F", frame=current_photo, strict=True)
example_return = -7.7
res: 140
